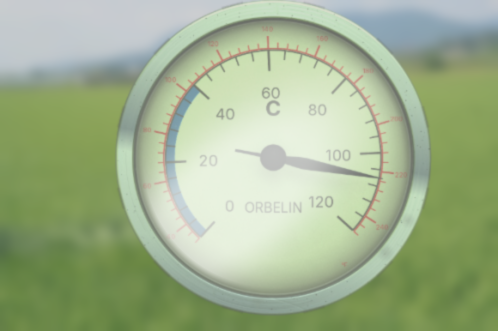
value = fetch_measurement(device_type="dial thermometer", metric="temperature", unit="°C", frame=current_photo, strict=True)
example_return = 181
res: 106
